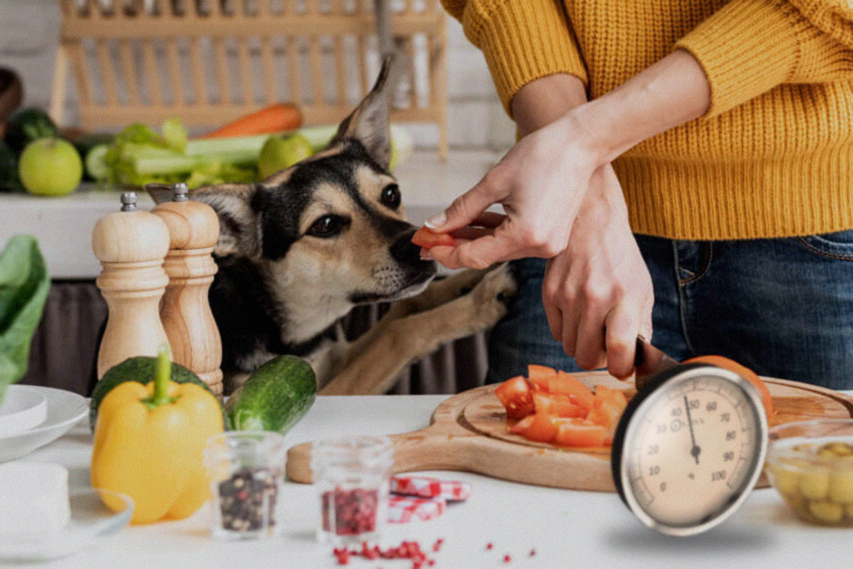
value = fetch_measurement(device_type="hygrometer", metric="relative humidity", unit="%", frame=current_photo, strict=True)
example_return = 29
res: 45
